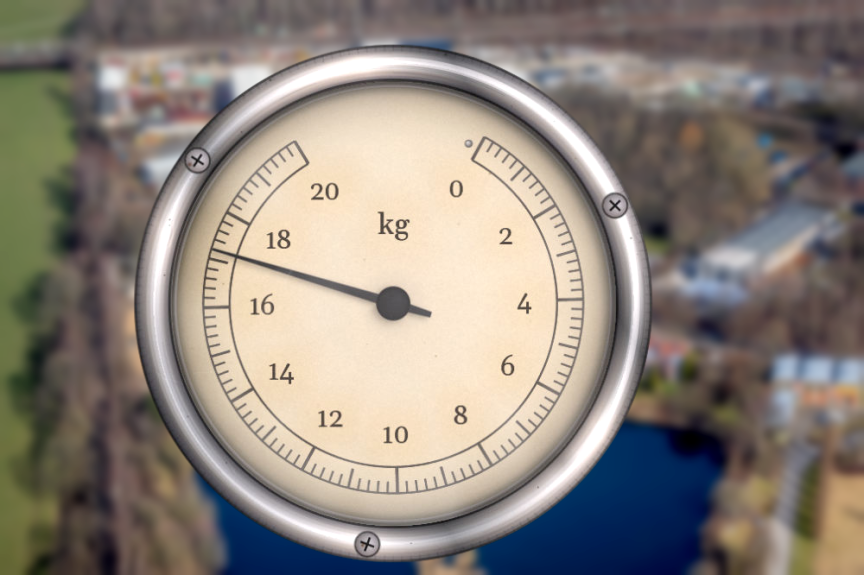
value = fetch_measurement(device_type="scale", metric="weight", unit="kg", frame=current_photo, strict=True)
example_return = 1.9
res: 17.2
